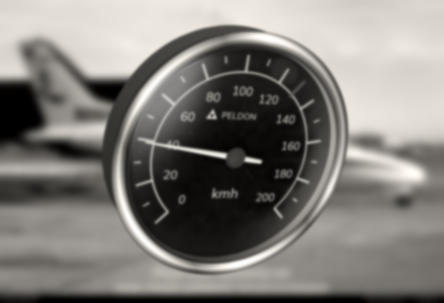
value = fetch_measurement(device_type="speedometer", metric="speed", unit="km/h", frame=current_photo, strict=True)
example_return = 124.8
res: 40
